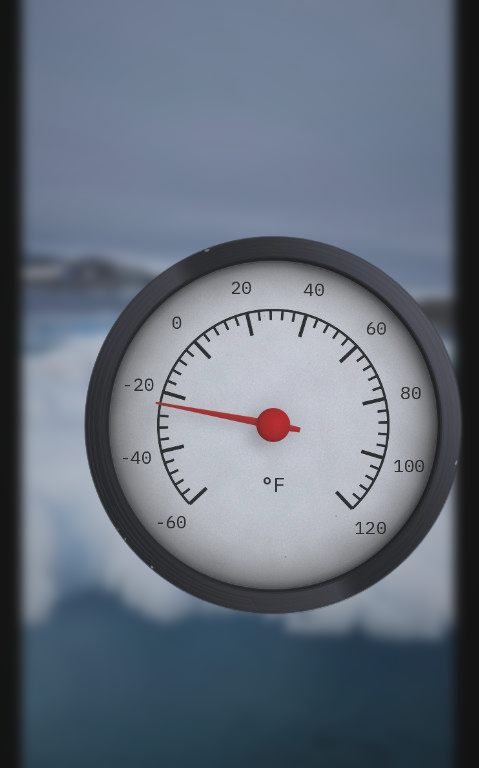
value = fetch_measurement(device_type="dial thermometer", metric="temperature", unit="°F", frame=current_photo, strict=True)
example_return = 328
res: -24
